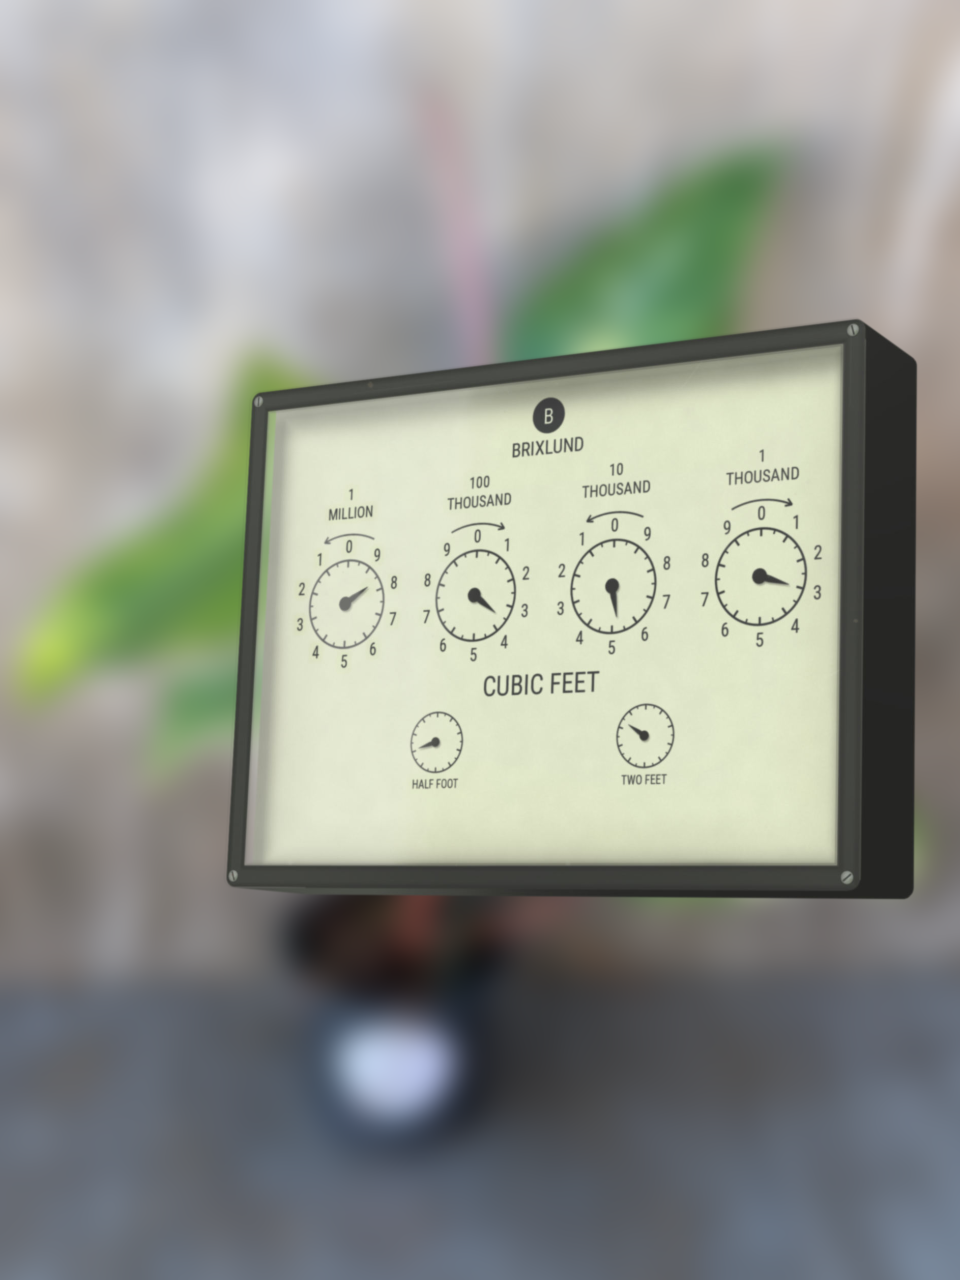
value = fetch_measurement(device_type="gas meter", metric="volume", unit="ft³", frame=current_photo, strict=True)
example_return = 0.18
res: 835300
